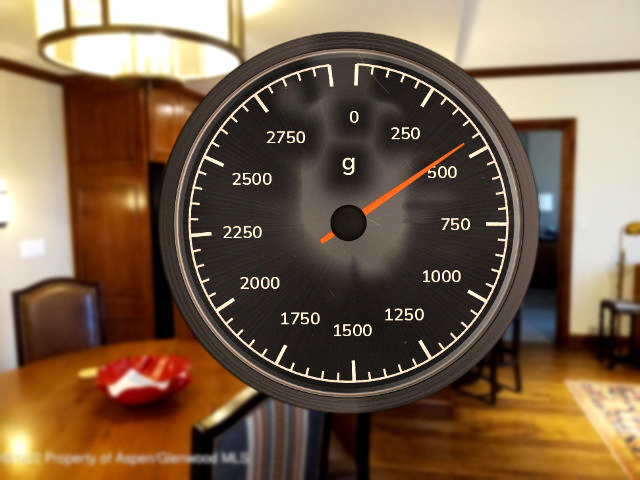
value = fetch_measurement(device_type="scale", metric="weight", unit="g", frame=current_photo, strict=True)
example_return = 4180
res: 450
